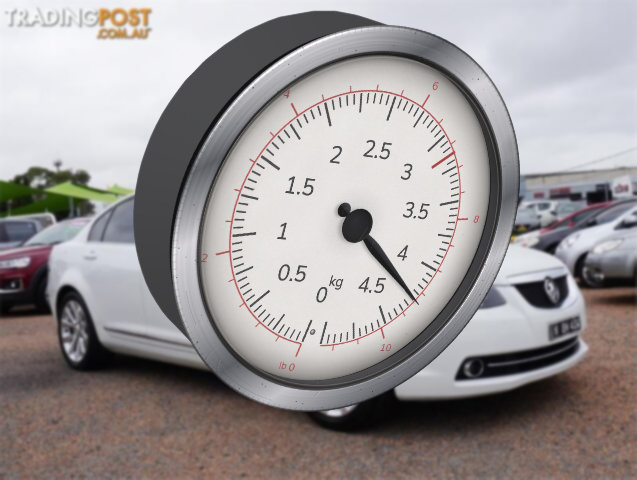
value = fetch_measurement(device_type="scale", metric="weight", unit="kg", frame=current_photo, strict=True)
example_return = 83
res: 4.25
